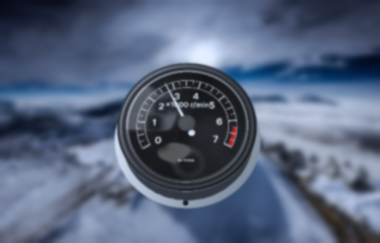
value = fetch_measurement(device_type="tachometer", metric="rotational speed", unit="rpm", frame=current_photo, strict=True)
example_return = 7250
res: 2750
